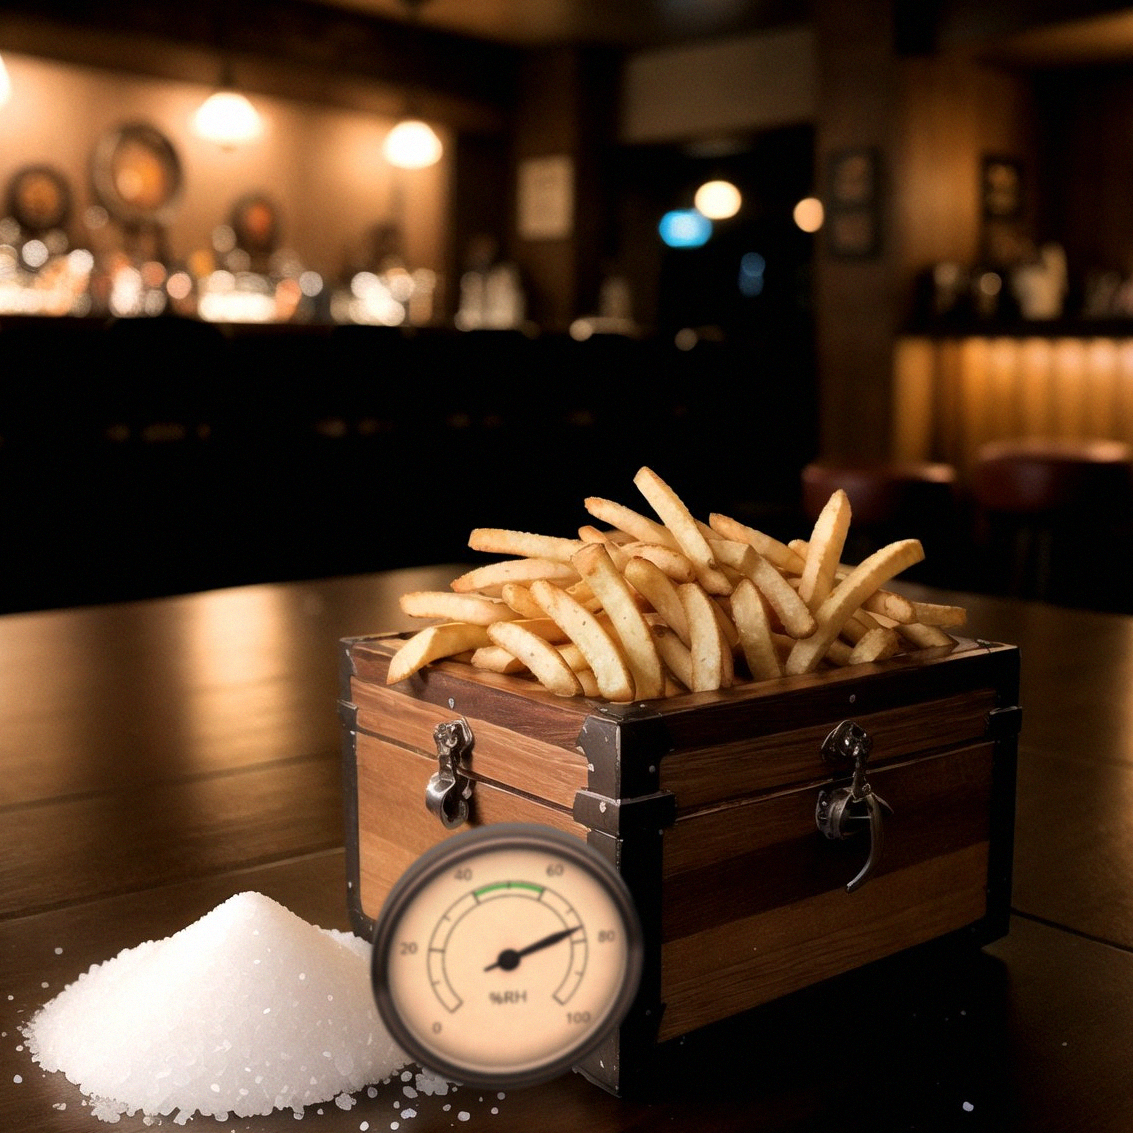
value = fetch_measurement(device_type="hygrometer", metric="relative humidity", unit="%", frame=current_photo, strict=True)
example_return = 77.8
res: 75
